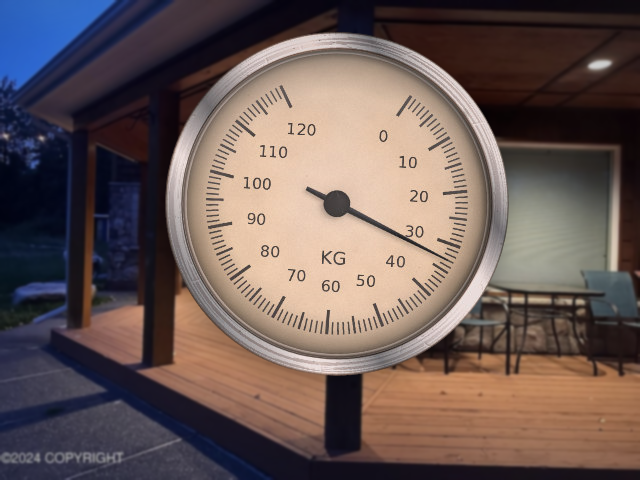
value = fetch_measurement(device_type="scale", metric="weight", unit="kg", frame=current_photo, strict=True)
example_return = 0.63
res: 33
